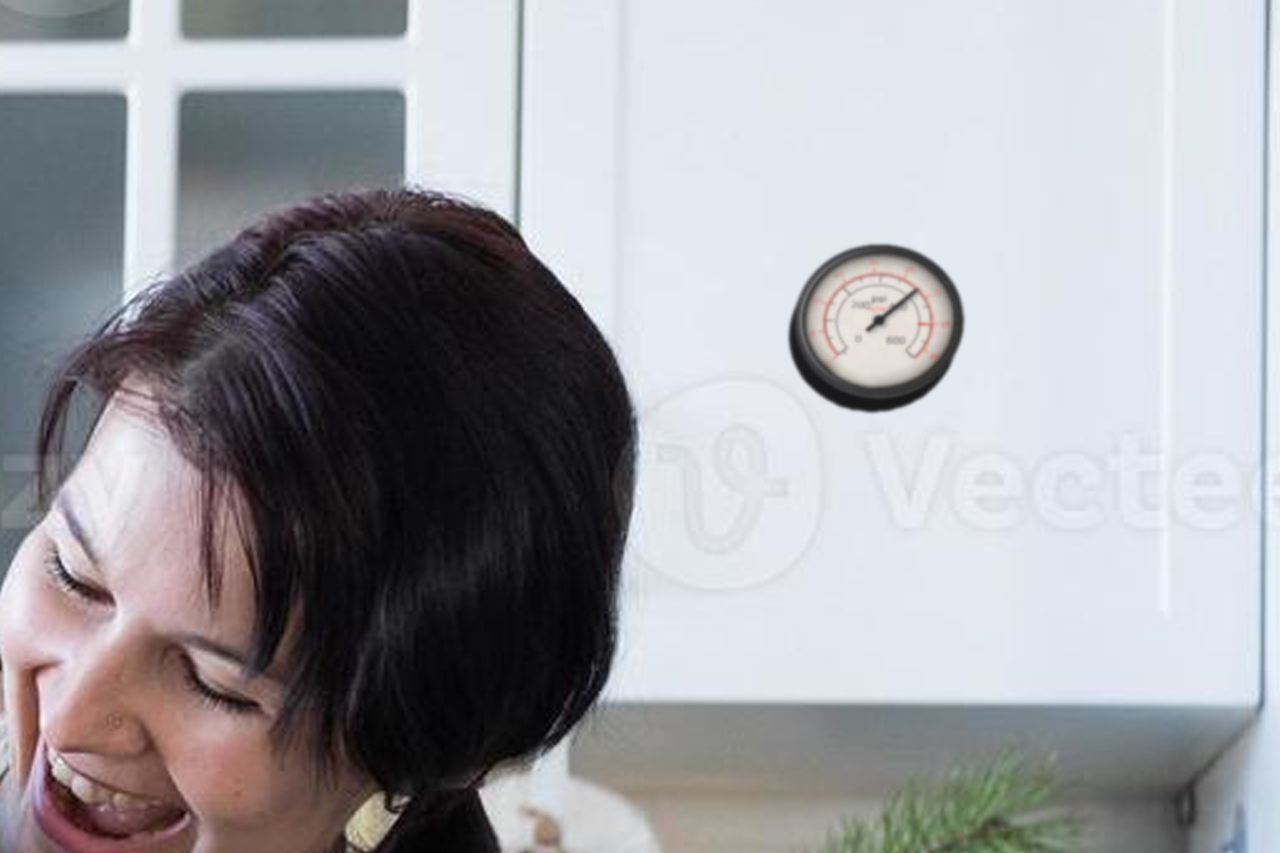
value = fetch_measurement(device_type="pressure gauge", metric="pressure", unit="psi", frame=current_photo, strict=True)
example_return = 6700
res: 400
